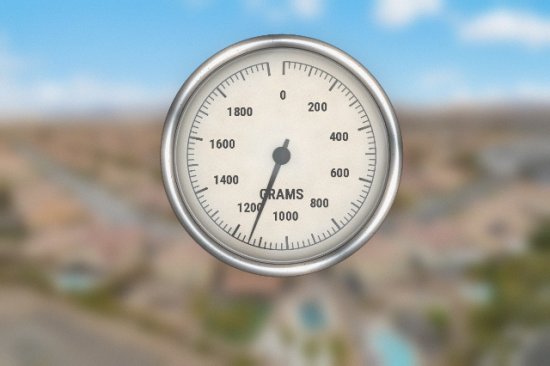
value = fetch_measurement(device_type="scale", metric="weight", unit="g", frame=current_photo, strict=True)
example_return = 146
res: 1140
